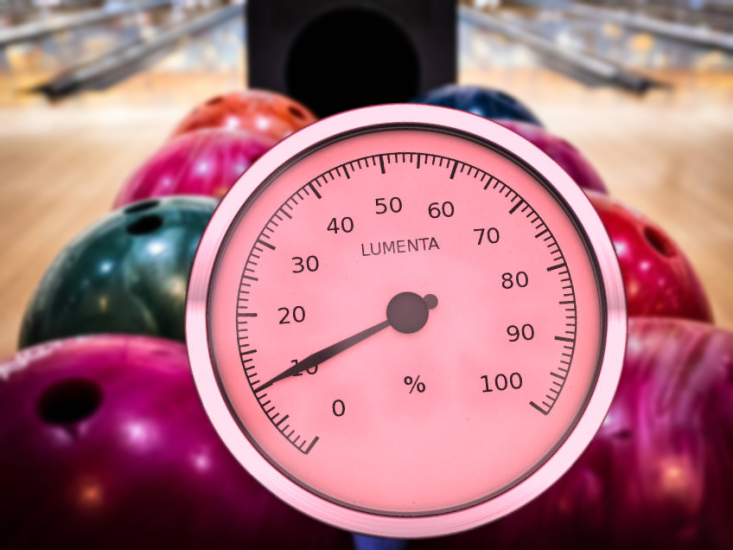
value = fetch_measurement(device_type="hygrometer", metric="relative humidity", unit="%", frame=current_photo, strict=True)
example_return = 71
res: 10
